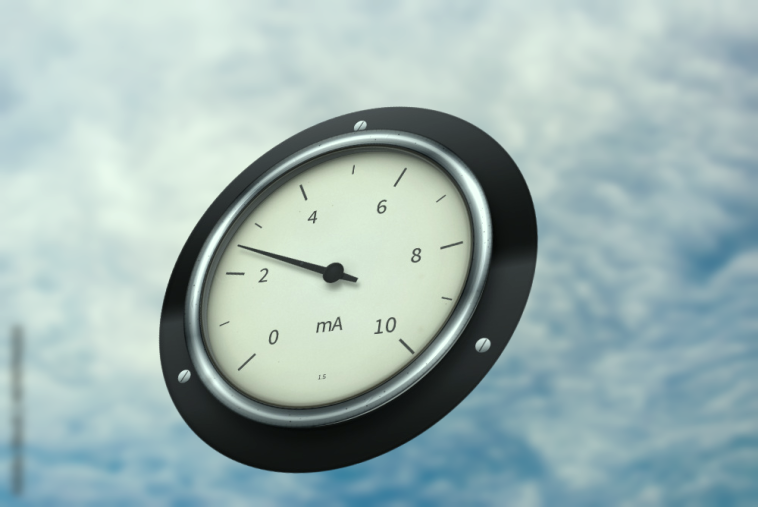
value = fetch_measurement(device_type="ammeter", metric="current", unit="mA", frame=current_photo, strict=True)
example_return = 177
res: 2.5
